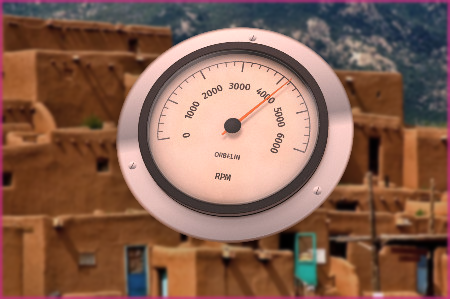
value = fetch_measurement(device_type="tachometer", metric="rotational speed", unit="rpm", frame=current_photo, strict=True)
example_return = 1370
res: 4200
